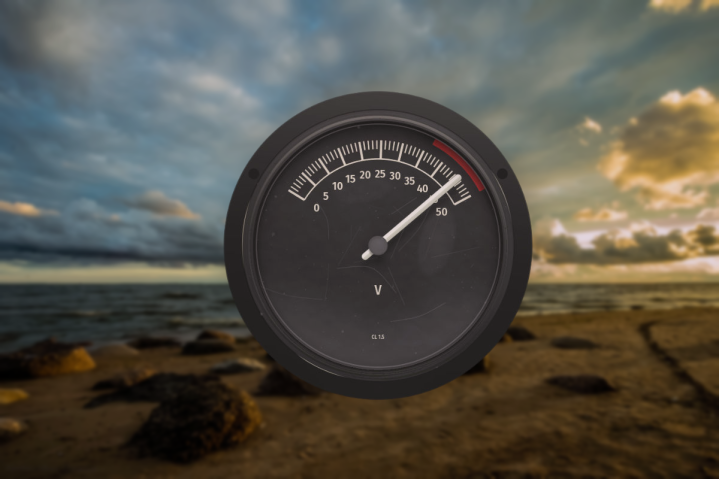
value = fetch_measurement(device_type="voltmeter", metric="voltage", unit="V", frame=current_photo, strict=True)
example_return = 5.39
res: 45
